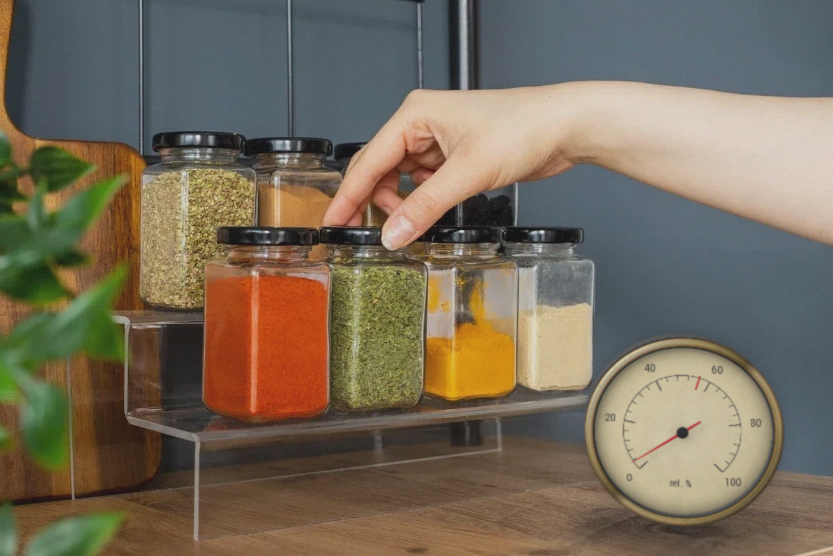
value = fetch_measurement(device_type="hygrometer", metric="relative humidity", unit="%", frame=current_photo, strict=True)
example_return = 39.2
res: 4
